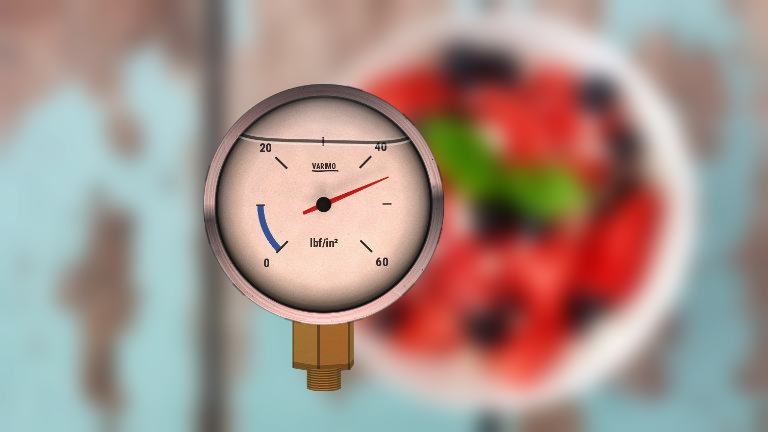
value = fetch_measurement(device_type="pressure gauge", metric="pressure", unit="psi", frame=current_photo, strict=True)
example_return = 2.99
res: 45
